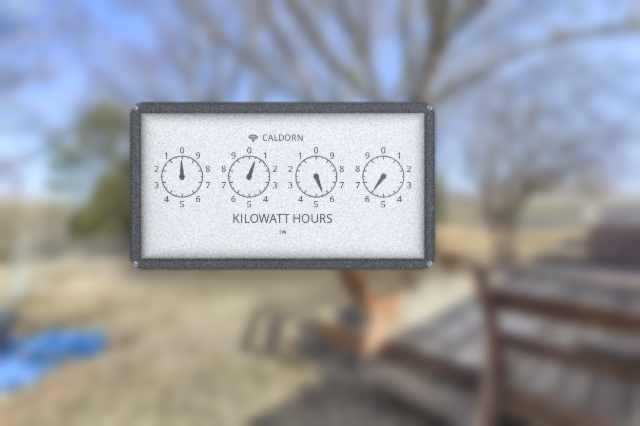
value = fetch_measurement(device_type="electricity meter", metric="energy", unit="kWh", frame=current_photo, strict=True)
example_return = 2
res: 56
